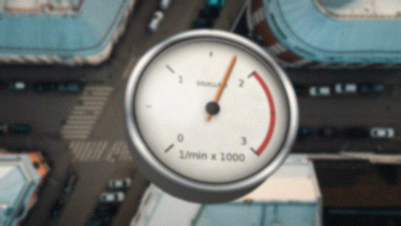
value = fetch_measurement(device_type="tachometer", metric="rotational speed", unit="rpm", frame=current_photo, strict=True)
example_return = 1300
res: 1750
